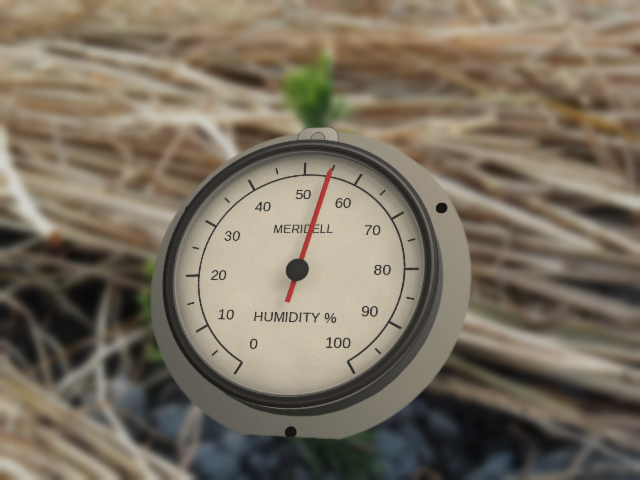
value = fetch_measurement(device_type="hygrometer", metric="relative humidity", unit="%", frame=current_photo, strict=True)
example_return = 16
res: 55
